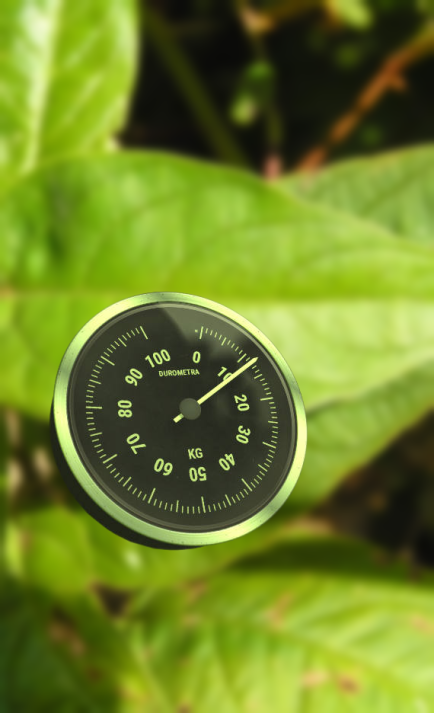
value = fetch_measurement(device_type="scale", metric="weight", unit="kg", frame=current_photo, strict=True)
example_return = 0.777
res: 12
